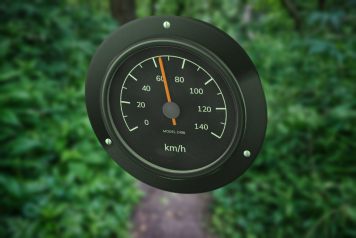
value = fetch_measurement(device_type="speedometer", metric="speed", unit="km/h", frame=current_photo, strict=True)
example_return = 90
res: 65
